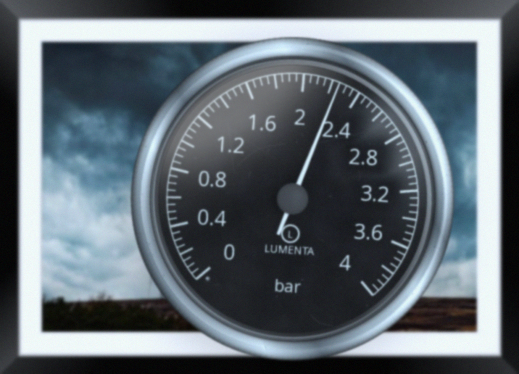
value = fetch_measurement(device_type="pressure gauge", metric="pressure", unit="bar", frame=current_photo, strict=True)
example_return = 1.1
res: 2.25
